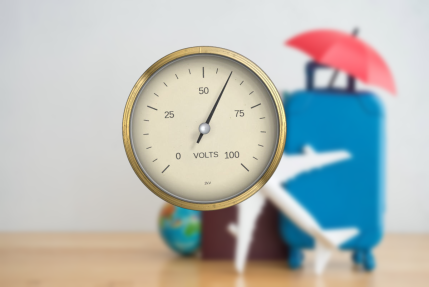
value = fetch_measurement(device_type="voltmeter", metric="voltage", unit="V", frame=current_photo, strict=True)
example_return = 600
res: 60
